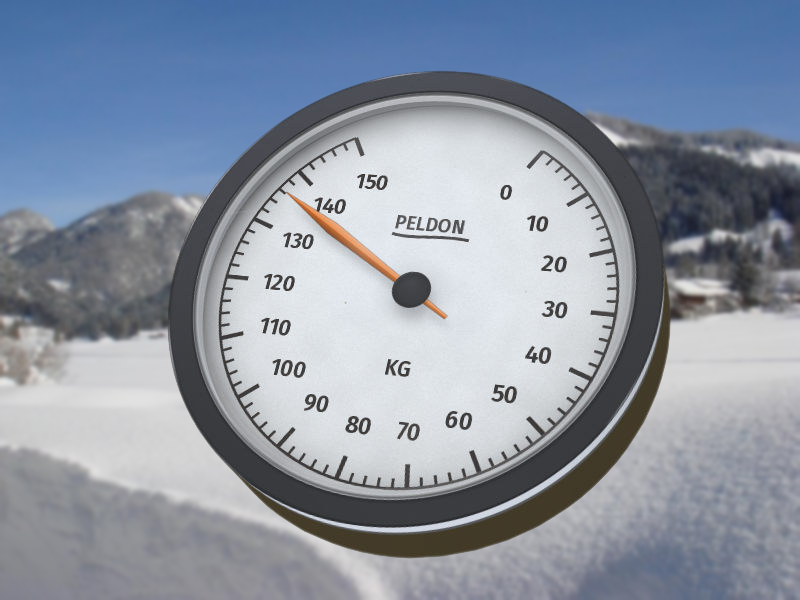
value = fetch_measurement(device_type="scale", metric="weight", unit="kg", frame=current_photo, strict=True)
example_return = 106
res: 136
